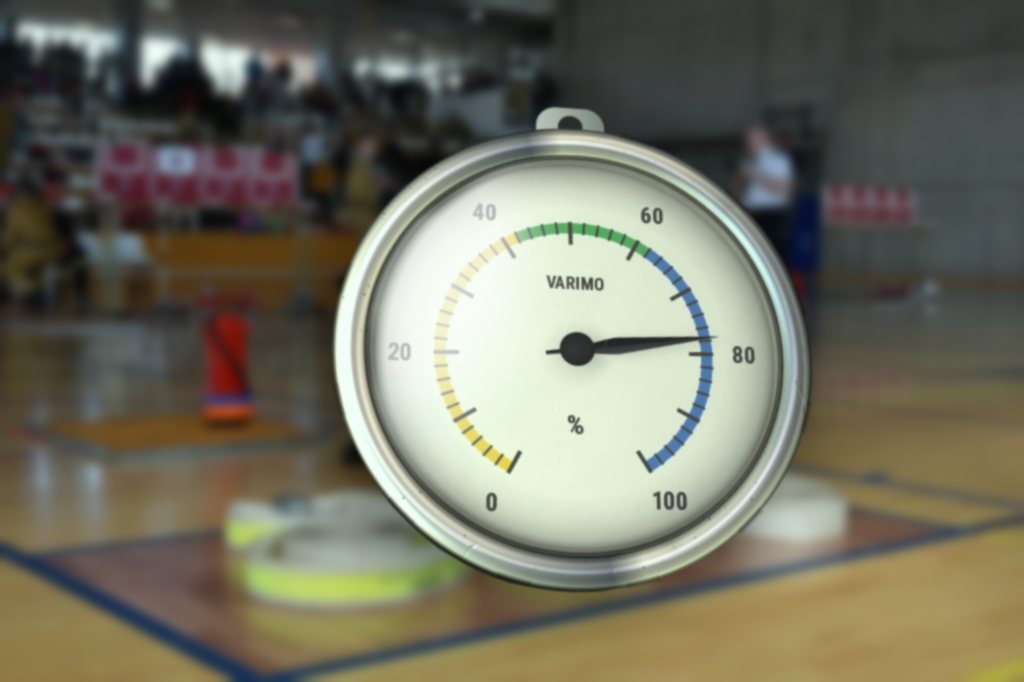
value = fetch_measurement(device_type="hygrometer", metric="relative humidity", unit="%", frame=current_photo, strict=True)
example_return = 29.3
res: 78
